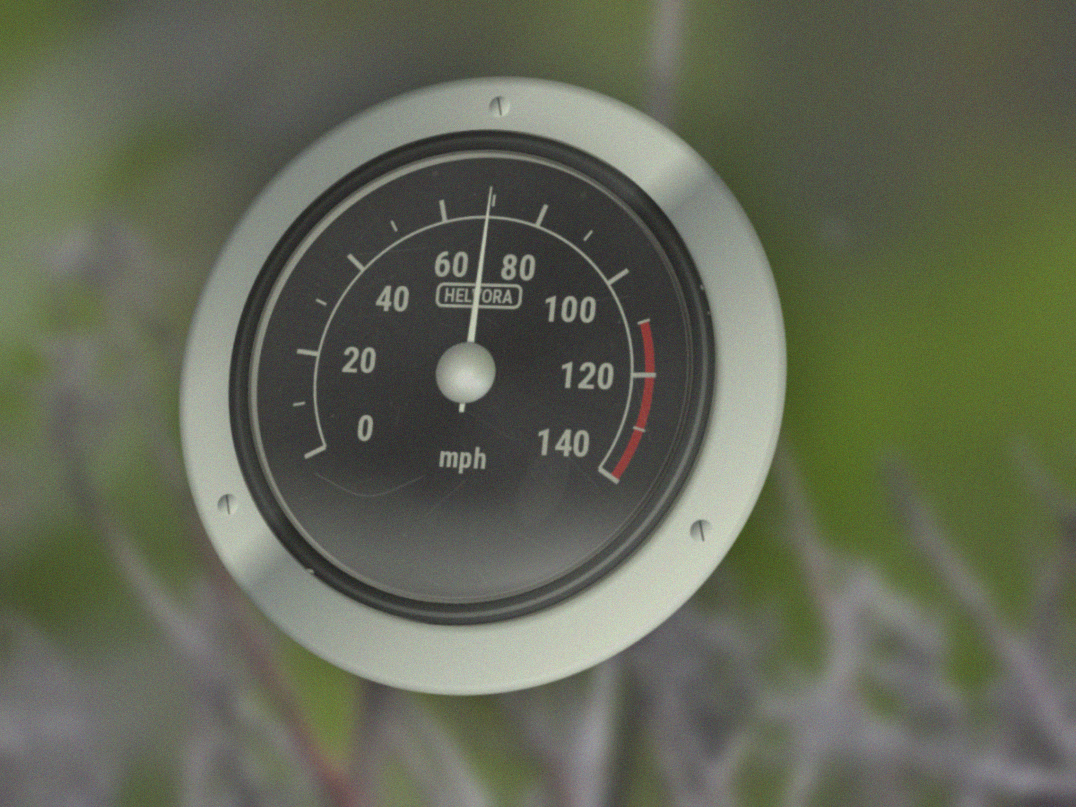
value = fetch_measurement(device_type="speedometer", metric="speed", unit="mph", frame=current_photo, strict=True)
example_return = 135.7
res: 70
